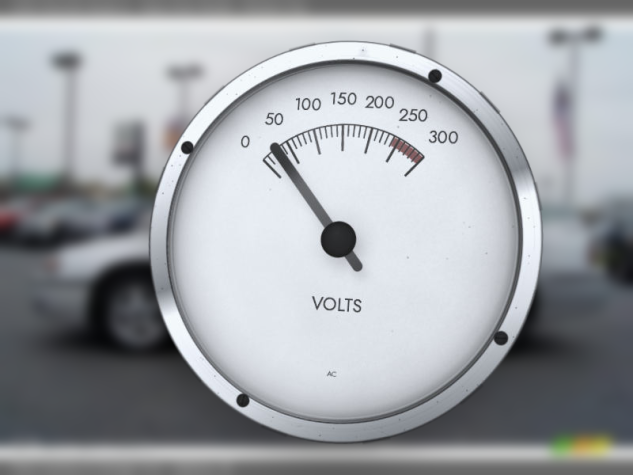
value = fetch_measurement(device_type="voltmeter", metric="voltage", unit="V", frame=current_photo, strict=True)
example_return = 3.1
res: 30
